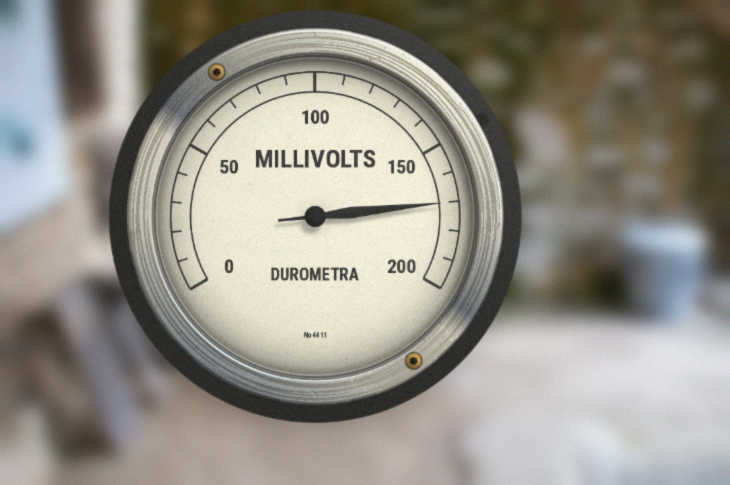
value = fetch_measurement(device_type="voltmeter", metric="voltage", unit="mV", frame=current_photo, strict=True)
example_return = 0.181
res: 170
